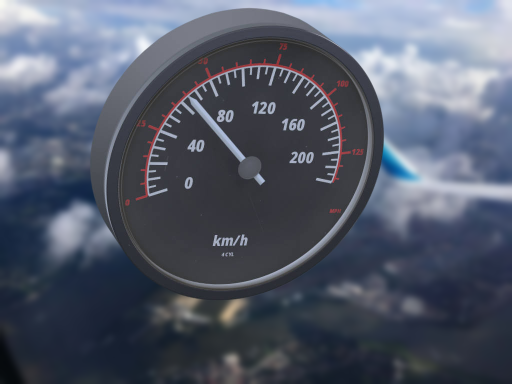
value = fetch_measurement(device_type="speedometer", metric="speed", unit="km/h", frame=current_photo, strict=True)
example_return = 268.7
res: 65
